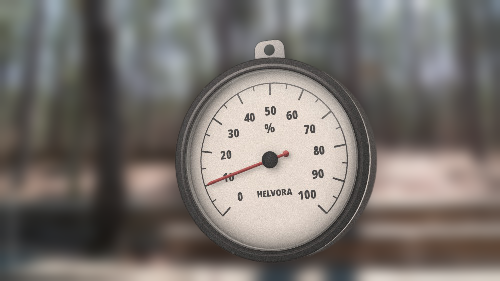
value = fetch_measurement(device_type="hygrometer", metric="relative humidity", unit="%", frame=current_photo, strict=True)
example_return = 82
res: 10
